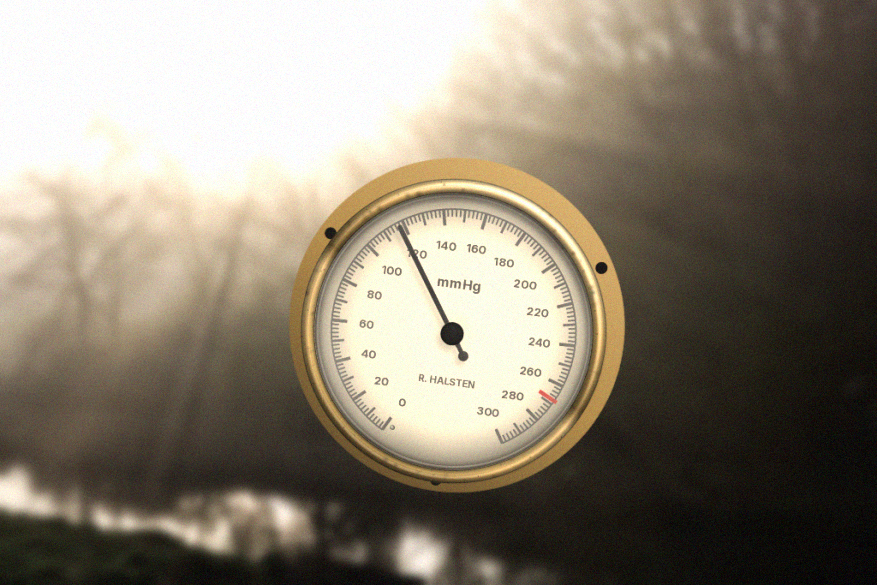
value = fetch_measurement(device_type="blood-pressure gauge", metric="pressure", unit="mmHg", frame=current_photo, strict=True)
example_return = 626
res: 118
